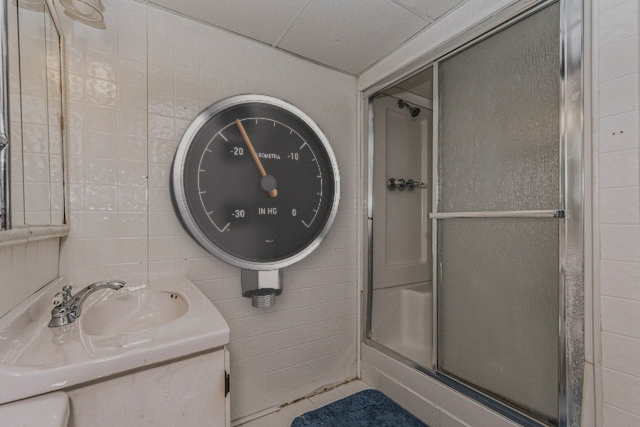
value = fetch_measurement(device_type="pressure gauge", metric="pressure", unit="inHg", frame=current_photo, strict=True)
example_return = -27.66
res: -18
